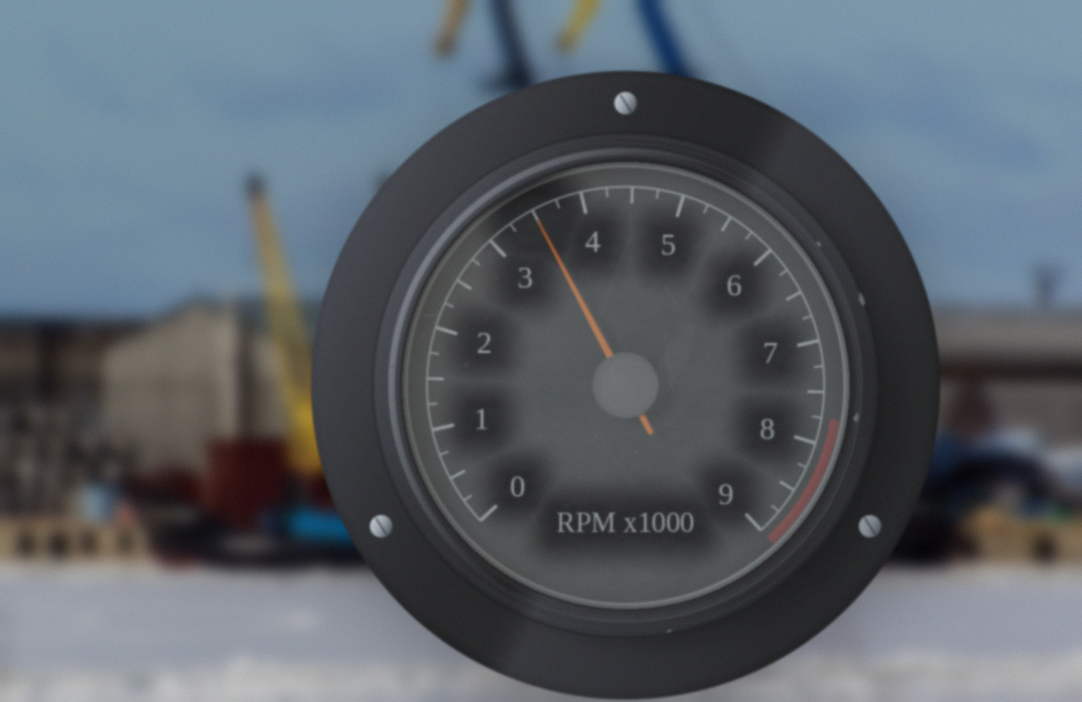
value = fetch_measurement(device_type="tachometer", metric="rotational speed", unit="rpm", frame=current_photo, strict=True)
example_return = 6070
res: 3500
